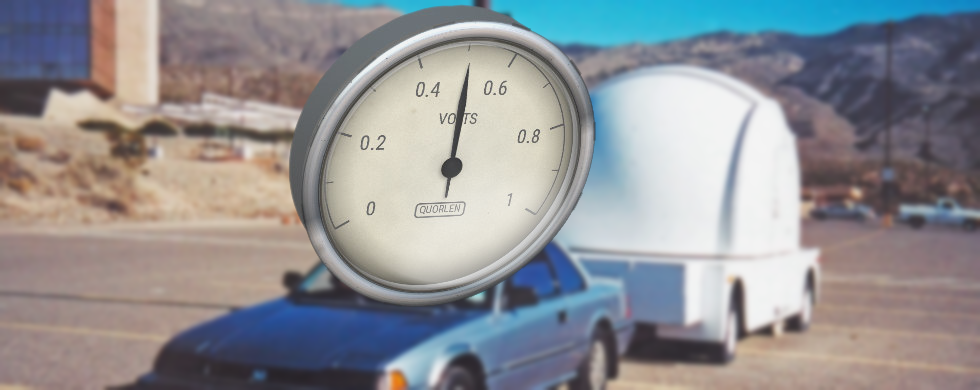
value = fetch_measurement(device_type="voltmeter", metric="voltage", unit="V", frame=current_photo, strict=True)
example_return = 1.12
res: 0.5
